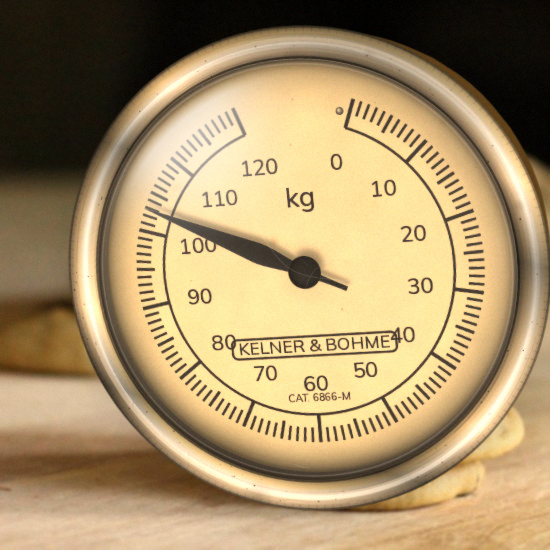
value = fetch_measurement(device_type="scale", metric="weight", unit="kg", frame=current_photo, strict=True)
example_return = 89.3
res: 103
